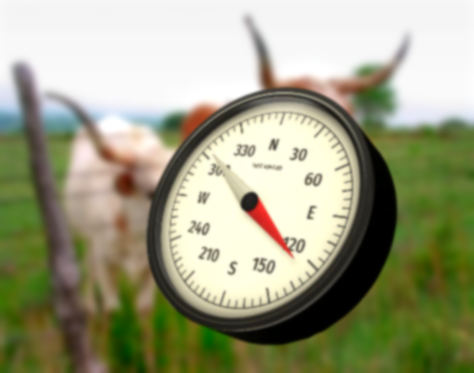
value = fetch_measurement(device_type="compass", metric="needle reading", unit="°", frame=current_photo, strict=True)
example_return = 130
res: 125
